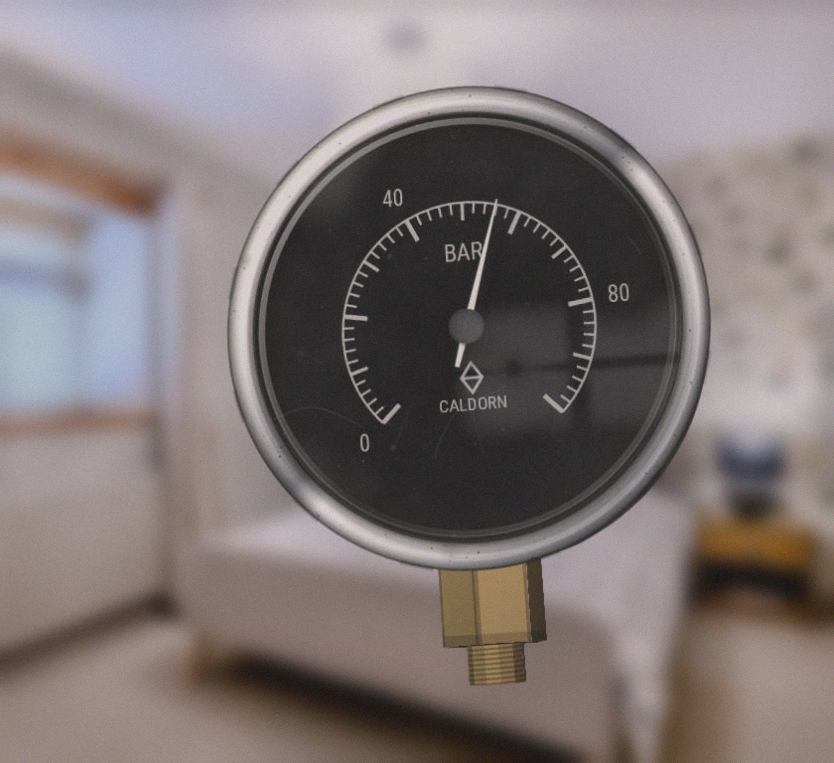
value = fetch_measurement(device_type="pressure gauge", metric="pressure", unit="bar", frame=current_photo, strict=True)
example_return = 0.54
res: 56
